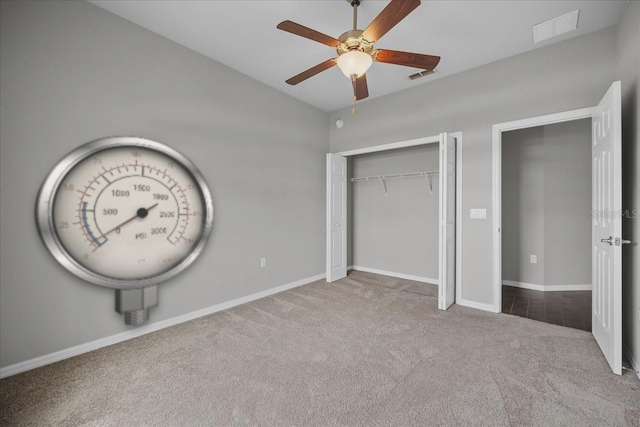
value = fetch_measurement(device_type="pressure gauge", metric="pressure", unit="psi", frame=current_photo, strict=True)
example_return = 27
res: 100
